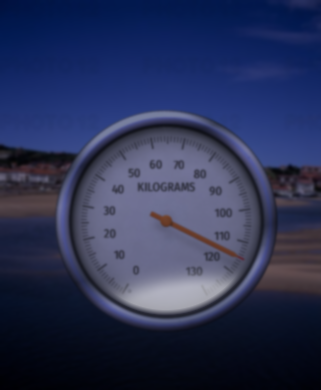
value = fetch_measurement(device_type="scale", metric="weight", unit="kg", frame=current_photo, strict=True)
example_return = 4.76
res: 115
